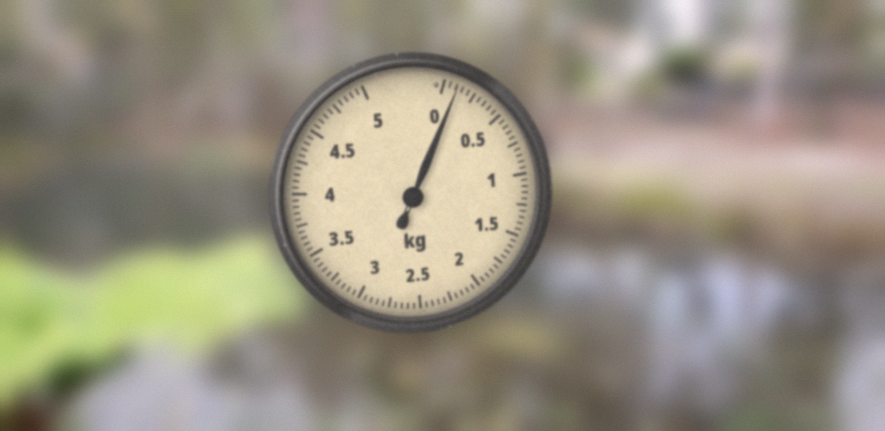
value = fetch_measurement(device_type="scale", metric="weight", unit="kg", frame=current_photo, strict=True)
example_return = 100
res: 0.1
